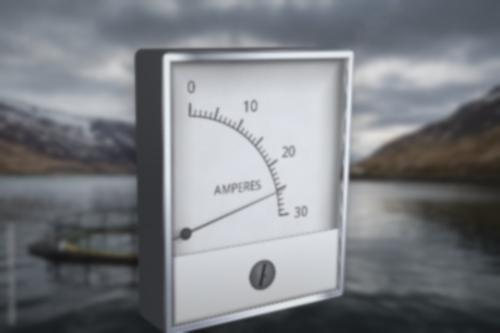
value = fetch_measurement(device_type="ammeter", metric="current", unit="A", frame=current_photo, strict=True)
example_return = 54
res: 25
